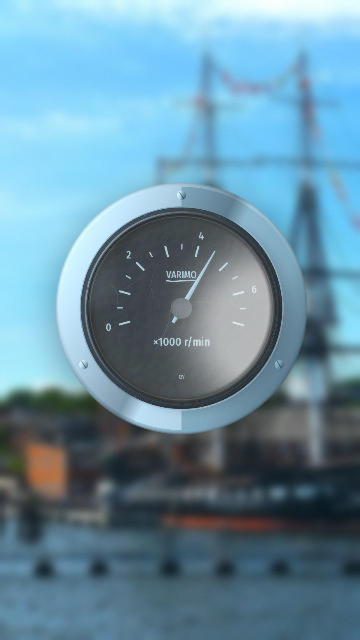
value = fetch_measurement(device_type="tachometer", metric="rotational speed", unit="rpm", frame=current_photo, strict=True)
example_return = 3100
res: 4500
